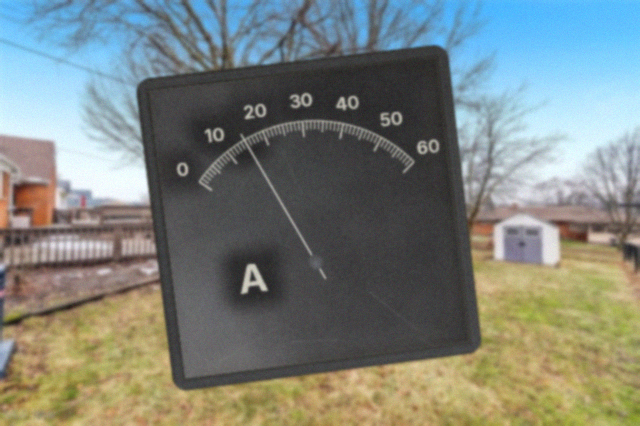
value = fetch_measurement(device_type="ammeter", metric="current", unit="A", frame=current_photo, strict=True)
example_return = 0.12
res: 15
